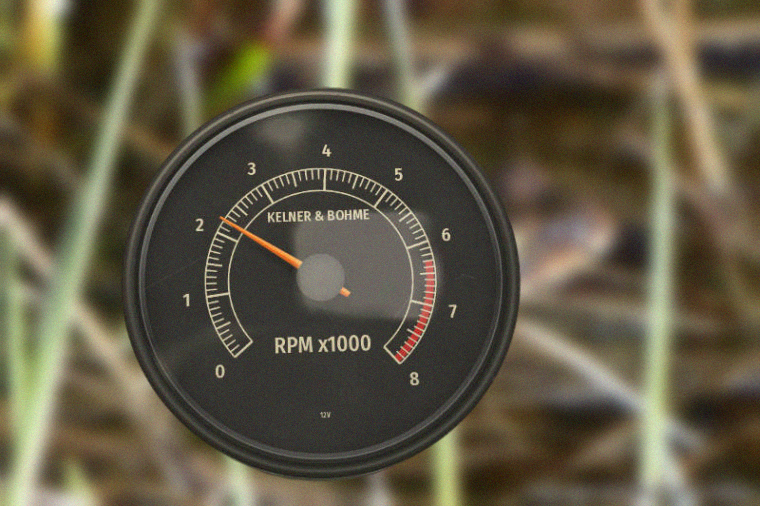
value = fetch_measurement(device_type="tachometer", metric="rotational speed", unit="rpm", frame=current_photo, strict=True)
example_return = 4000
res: 2200
